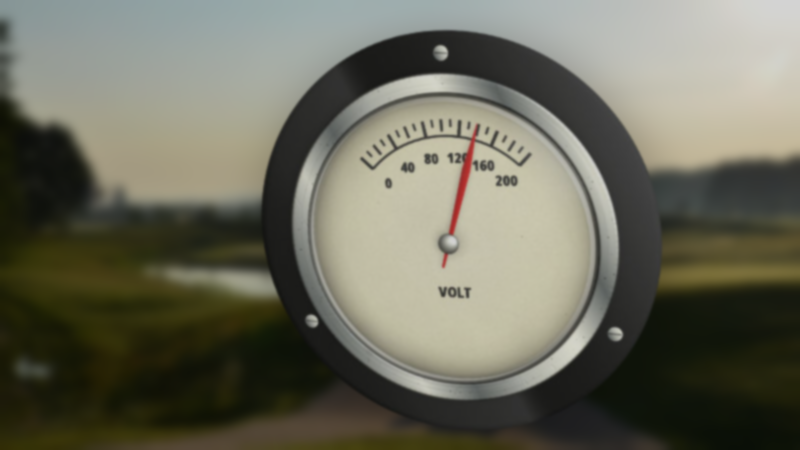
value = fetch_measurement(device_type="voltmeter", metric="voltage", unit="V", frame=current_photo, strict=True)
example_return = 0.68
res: 140
